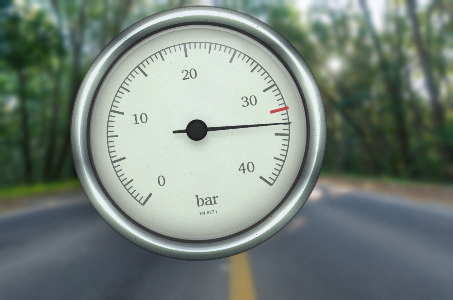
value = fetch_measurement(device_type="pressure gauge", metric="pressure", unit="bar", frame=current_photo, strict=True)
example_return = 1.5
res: 34
